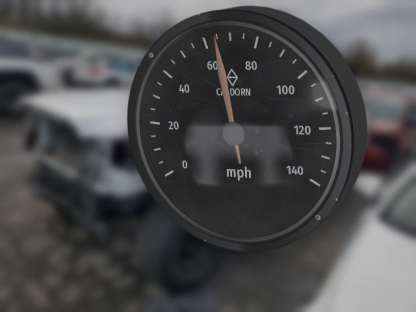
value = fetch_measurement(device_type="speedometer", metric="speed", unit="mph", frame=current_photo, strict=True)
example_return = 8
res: 65
